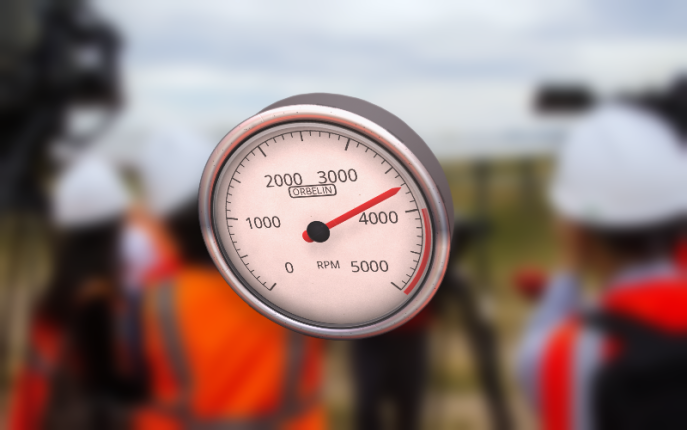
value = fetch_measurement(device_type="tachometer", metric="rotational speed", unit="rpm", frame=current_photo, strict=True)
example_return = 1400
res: 3700
